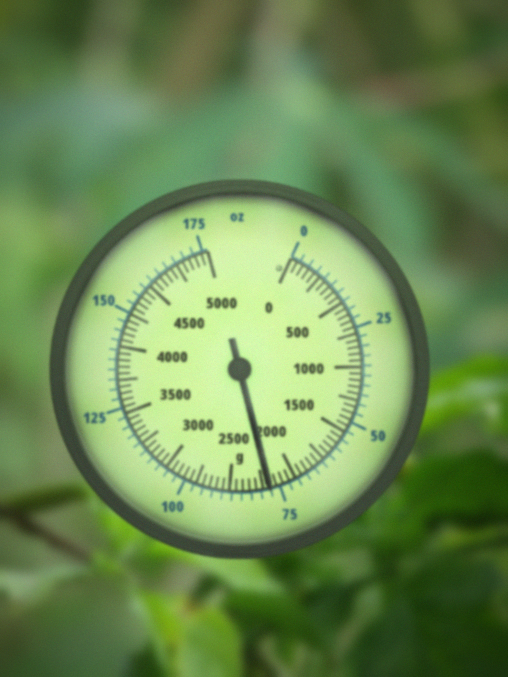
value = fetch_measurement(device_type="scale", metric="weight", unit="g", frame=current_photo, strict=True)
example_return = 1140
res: 2200
